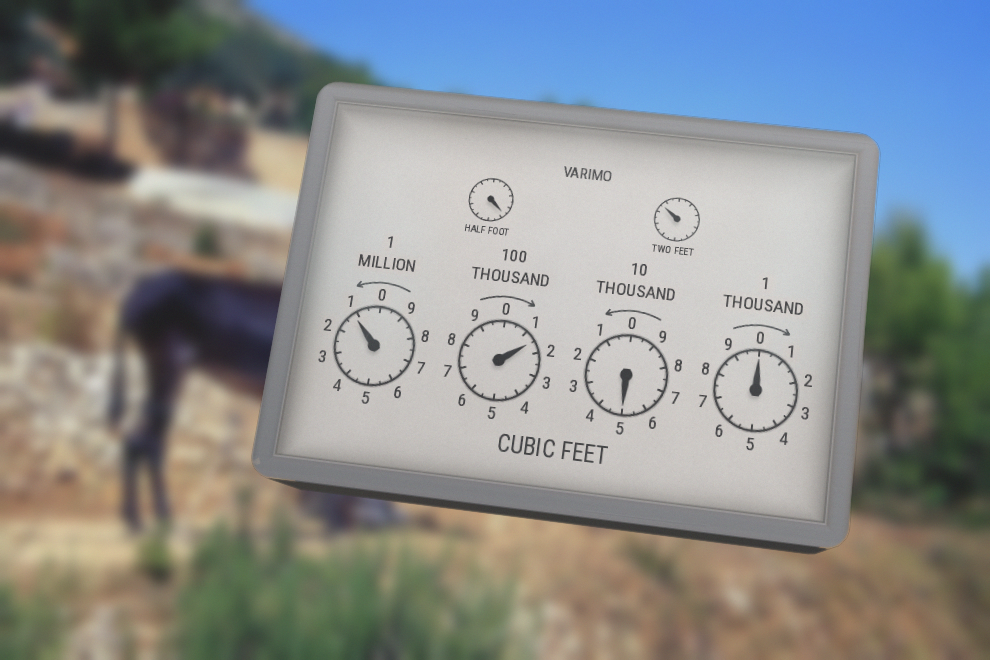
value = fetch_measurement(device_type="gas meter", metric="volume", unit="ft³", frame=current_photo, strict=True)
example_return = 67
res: 115000
